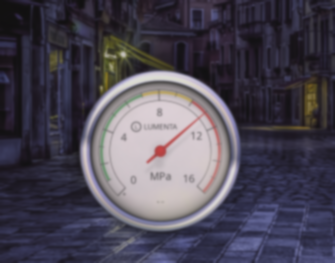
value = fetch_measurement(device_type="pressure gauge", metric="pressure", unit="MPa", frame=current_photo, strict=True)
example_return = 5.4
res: 11
